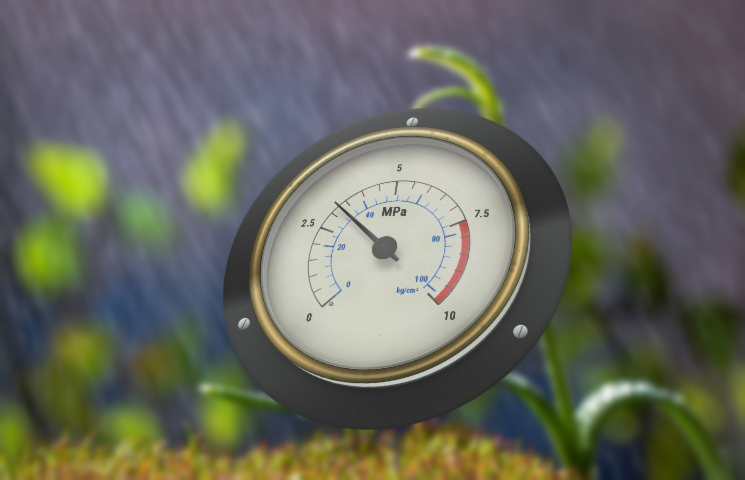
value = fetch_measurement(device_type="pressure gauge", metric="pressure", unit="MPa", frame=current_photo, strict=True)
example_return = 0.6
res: 3.25
